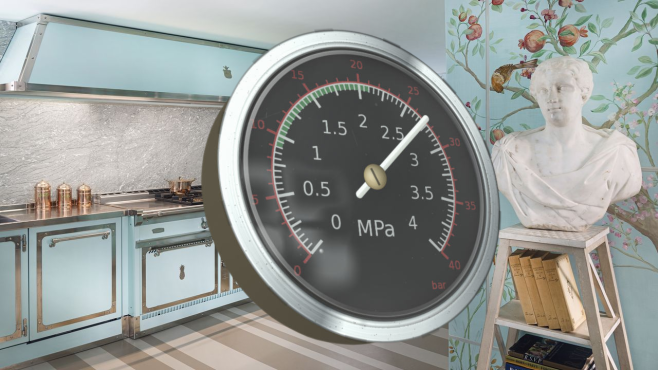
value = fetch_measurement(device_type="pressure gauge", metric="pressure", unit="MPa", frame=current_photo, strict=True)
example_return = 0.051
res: 2.7
